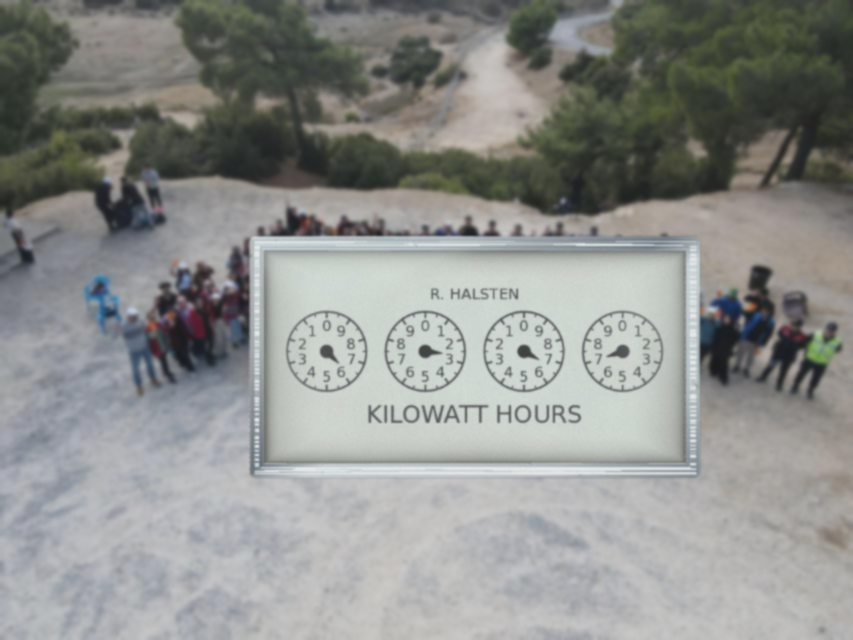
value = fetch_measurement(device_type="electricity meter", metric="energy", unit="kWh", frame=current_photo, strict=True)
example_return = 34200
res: 6267
